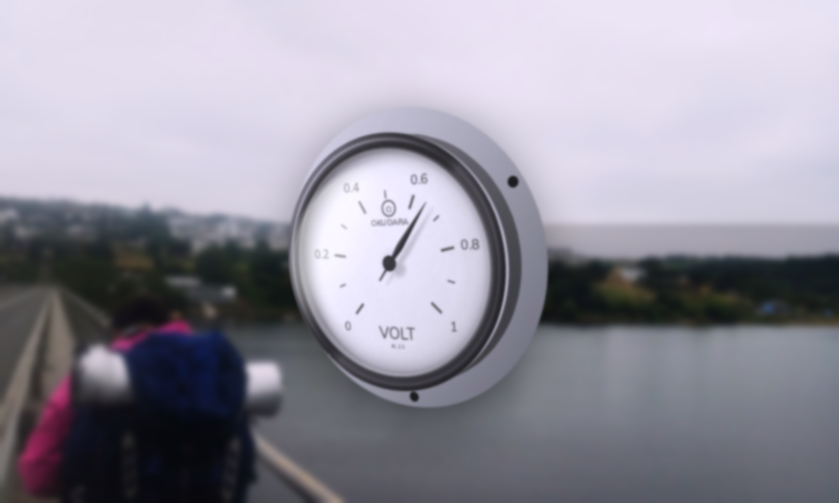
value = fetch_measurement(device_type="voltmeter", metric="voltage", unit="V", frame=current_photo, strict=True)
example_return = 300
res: 0.65
